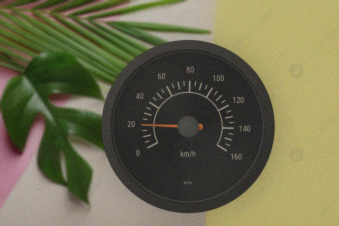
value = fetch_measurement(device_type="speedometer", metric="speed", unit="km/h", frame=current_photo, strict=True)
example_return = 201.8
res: 20
